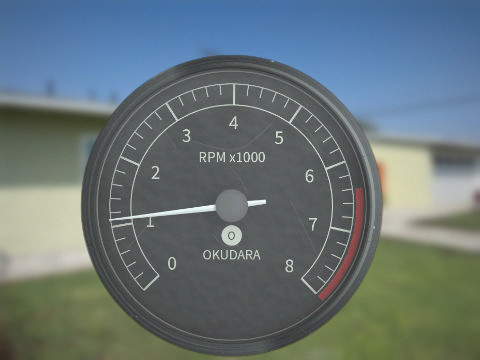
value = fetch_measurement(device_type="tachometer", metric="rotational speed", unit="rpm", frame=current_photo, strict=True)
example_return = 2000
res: 1100
